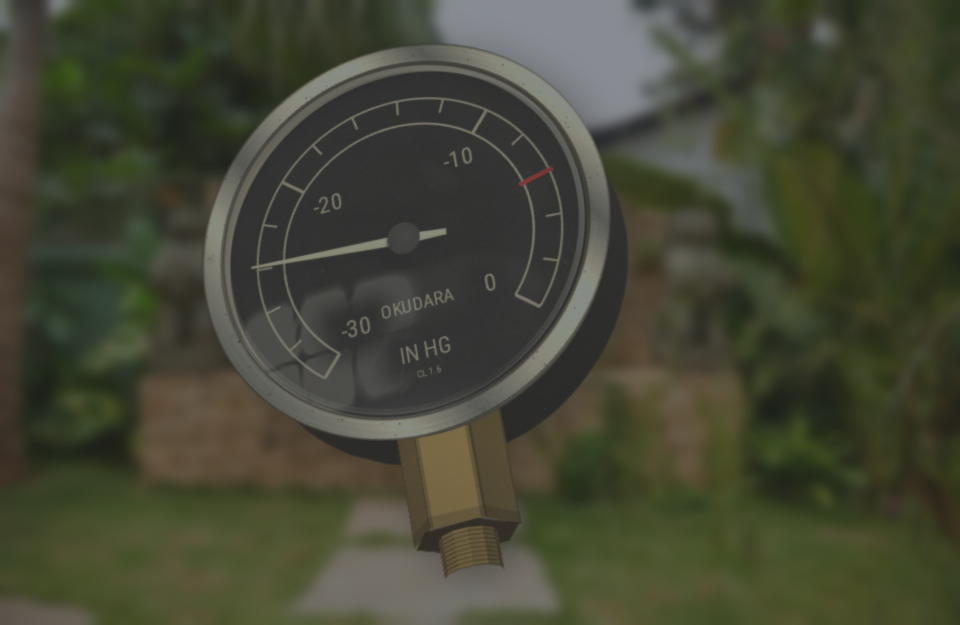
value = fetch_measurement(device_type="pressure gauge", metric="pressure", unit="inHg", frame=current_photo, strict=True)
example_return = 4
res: -24
